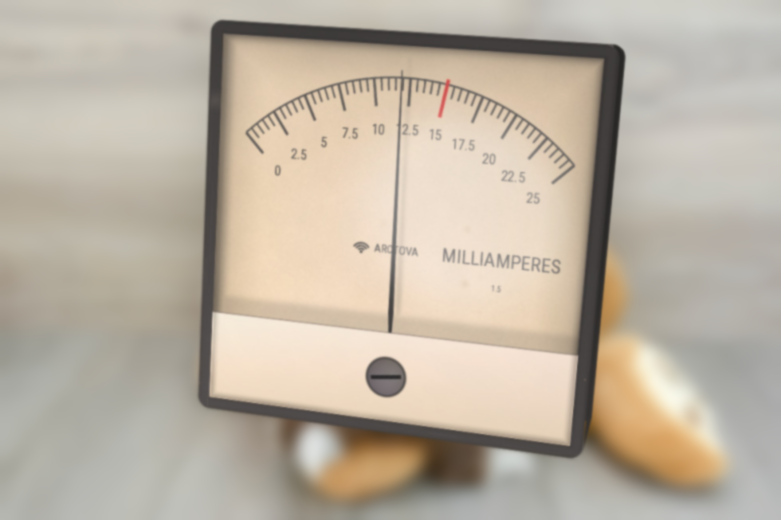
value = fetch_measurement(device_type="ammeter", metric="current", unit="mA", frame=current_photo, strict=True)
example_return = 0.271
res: 12
